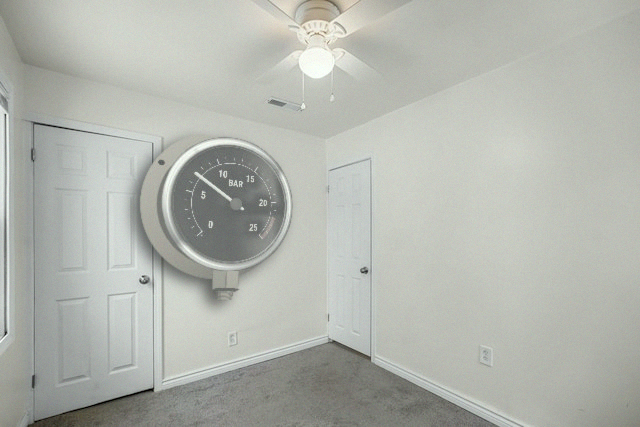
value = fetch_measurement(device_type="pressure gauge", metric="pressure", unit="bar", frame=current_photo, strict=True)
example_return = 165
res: 7
